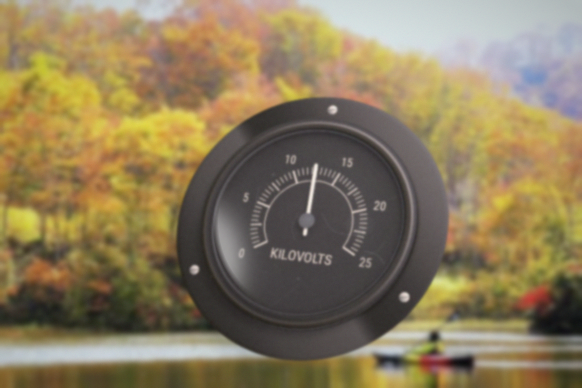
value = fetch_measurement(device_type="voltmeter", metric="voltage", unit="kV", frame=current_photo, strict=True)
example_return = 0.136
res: 12.5
